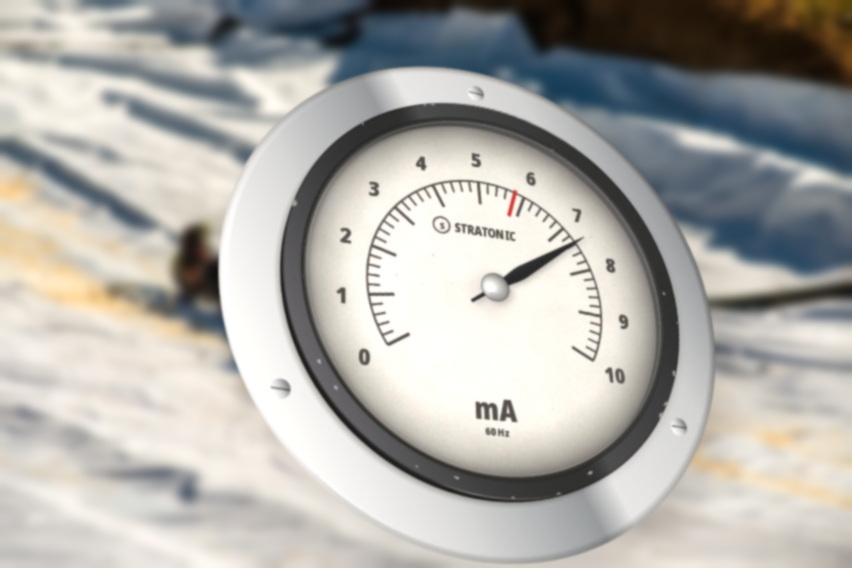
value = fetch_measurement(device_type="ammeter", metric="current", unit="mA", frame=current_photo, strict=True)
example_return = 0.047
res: 7.4
